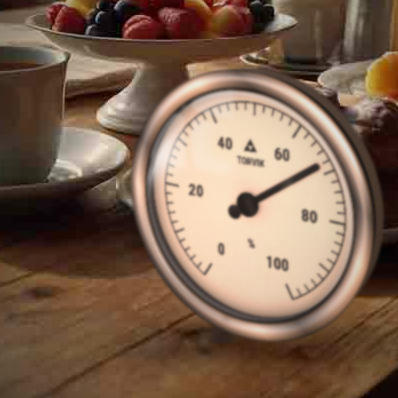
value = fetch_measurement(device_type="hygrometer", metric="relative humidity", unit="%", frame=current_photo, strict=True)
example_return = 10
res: 68
